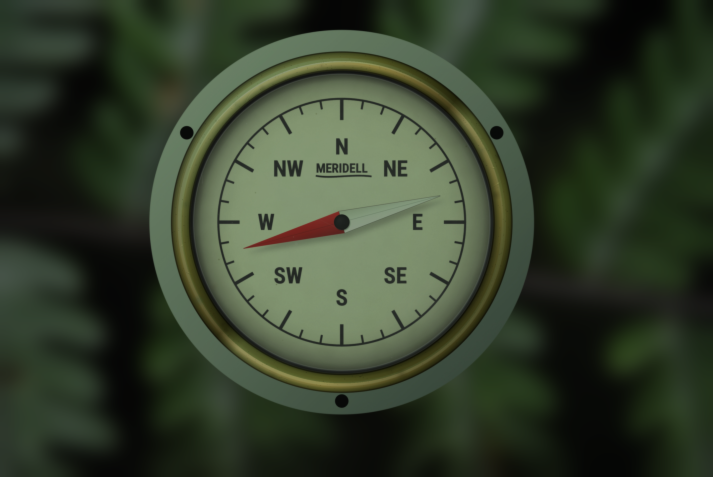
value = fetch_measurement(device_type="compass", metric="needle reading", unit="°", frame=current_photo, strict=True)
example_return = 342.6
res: 255
